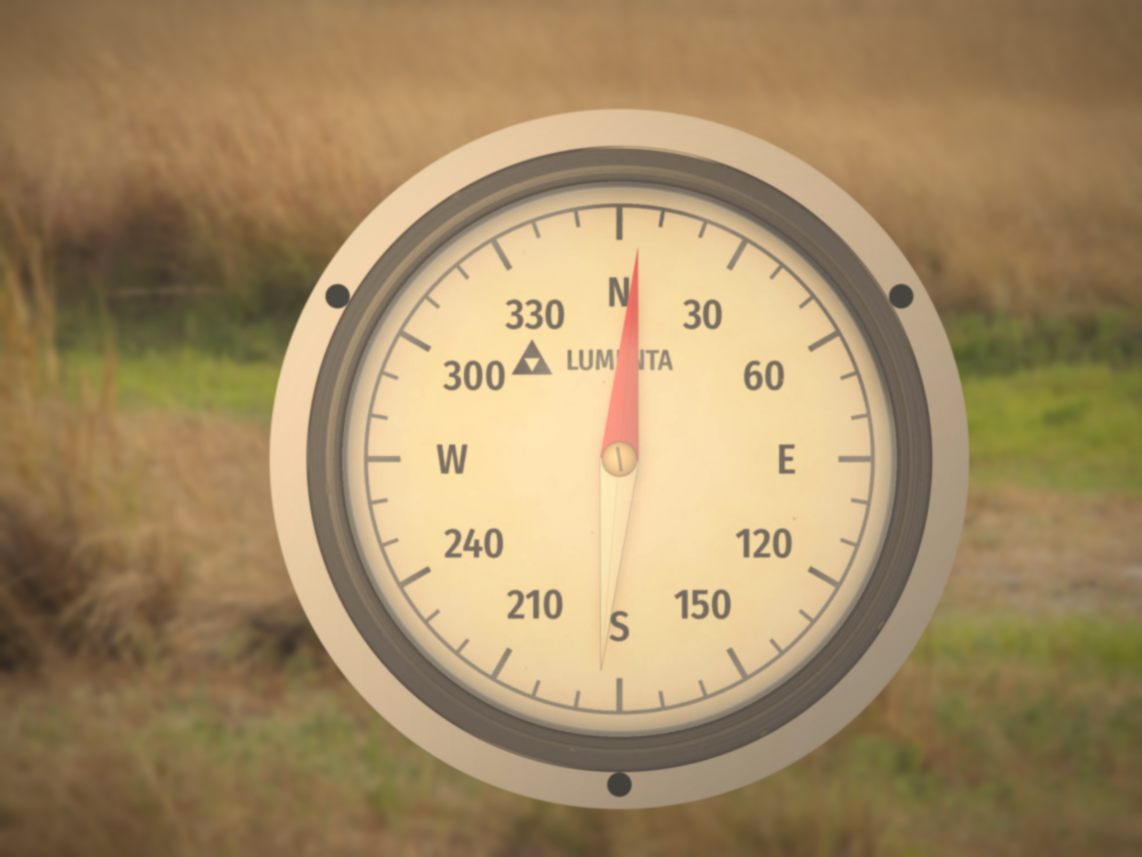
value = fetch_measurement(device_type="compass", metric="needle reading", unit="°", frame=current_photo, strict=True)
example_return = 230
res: 5
